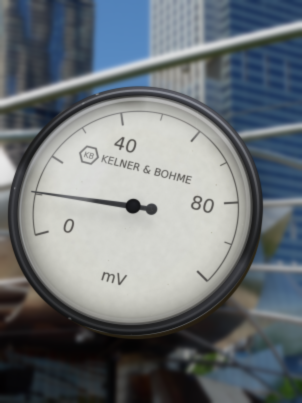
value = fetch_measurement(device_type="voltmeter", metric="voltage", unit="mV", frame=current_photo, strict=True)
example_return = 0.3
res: 10
